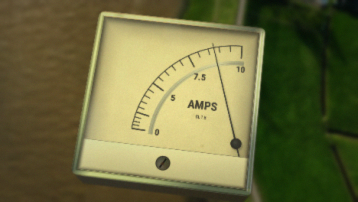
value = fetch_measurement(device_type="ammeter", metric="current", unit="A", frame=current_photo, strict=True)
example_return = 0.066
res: 8.75
